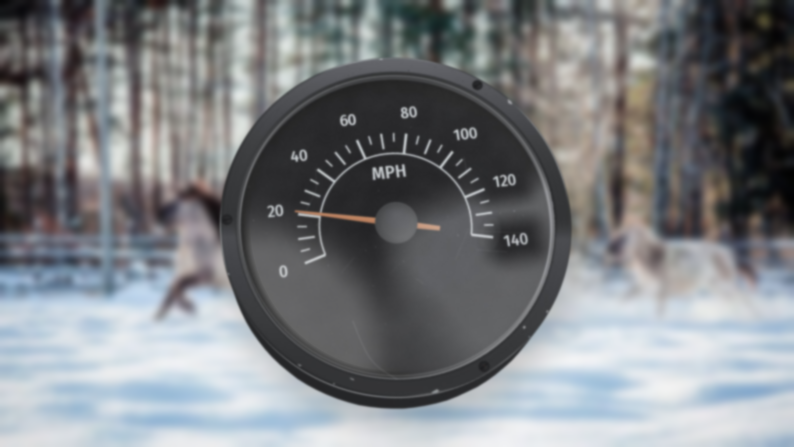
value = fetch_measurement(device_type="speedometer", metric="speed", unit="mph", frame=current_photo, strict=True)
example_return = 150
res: 20
